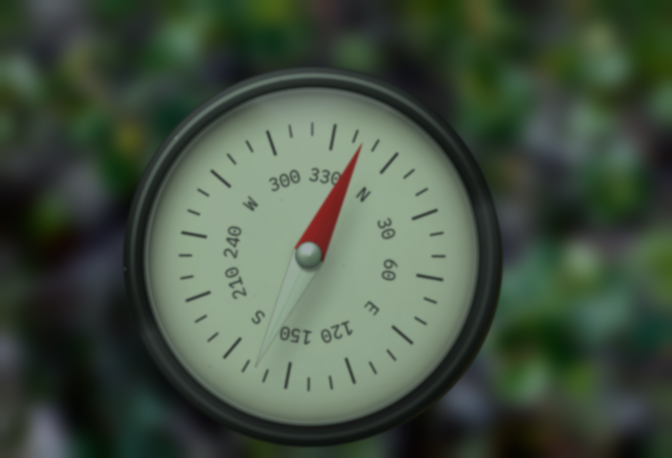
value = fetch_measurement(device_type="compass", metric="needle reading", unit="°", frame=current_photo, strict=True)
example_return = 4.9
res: 345
